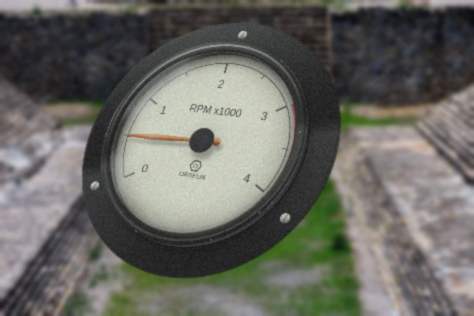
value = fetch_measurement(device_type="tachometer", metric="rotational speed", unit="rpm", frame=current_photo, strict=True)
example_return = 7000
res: 500
